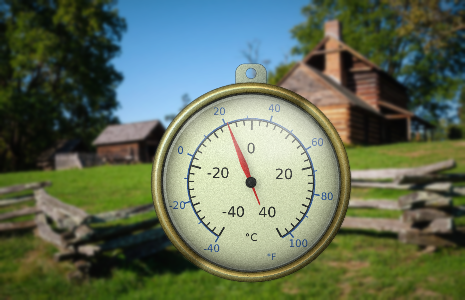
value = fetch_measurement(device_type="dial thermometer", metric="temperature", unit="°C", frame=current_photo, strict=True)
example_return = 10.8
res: -6
